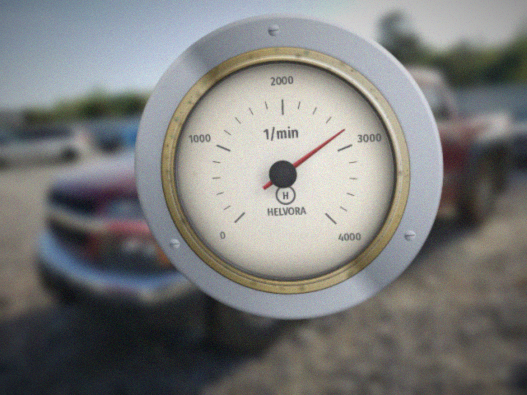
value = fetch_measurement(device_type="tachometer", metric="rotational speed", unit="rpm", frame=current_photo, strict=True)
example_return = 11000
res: 2800
